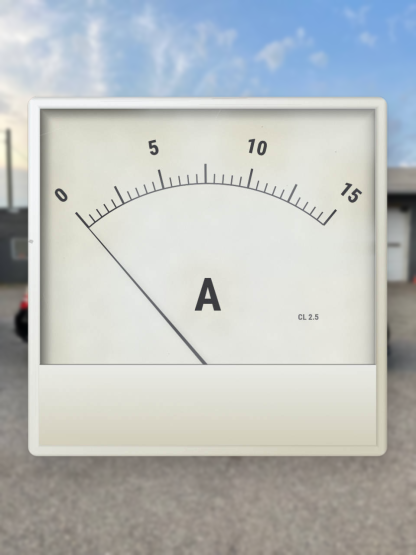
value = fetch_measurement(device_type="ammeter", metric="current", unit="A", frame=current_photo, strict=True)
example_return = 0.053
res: 0
